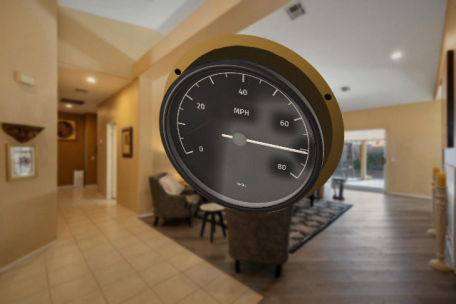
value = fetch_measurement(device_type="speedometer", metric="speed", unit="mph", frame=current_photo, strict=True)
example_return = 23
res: 70
